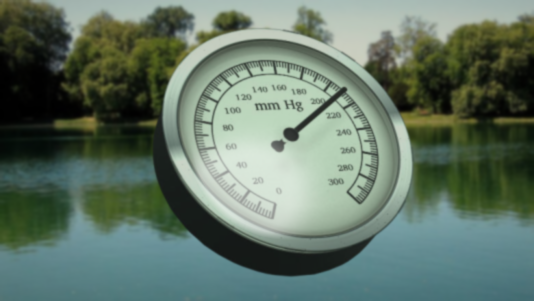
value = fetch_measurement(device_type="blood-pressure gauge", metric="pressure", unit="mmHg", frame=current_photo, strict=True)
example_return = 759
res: 210
